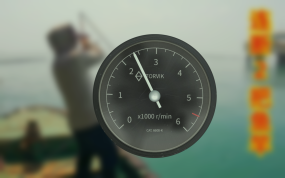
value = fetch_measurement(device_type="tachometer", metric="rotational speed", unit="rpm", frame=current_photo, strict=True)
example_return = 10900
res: 2375
